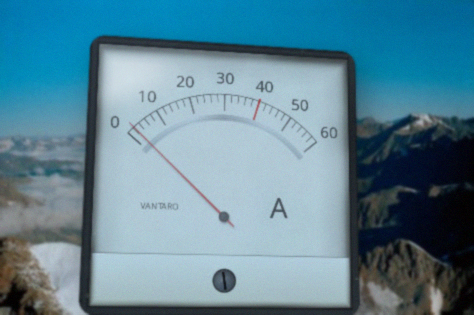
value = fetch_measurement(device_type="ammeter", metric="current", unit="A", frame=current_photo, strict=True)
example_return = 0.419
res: 2
